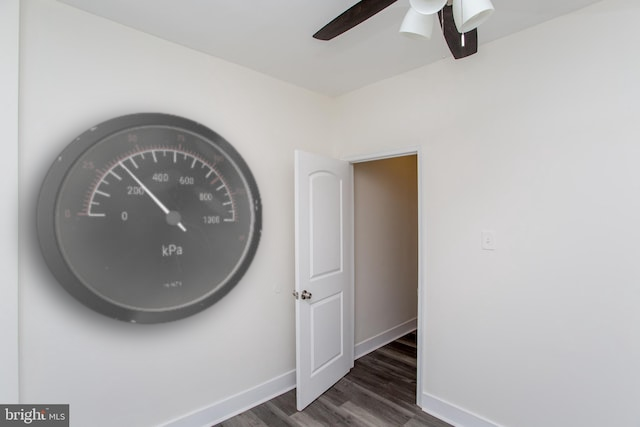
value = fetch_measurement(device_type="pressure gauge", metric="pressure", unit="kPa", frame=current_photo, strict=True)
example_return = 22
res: 250
